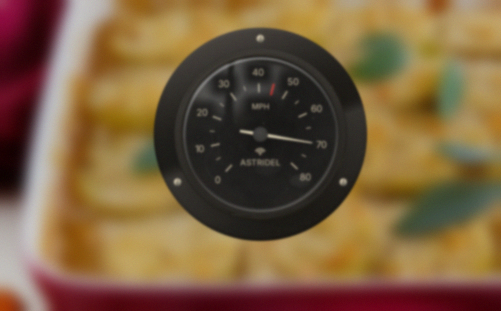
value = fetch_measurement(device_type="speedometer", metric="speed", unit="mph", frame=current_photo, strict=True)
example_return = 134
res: 70
